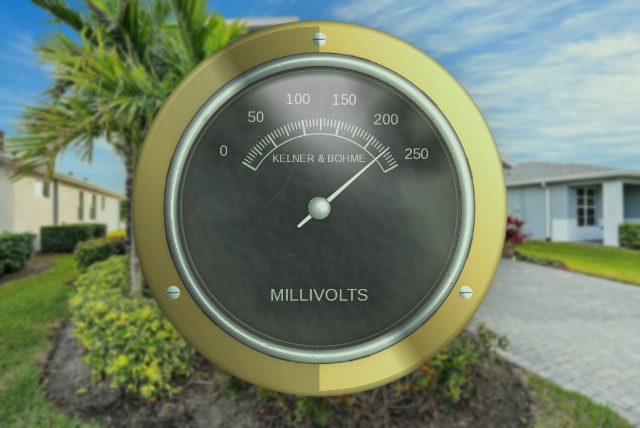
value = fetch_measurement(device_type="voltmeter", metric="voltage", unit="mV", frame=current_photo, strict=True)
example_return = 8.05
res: 225
